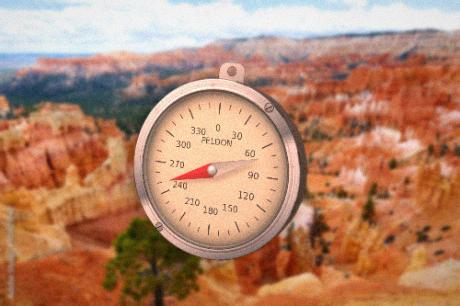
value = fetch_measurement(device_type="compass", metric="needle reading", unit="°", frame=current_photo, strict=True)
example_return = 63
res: 250
